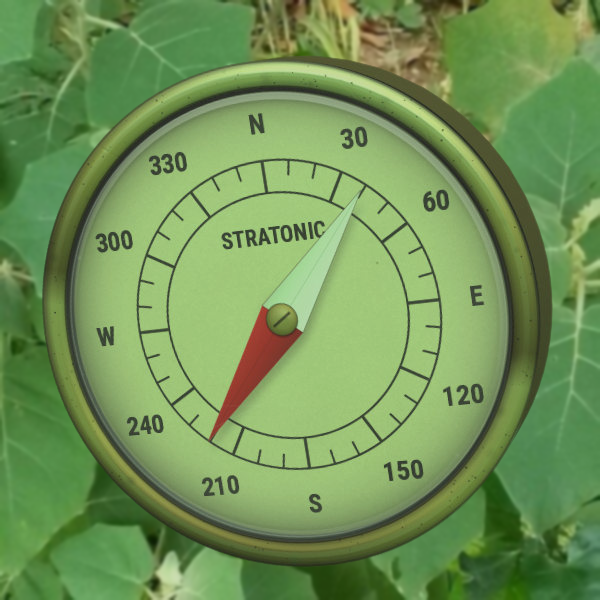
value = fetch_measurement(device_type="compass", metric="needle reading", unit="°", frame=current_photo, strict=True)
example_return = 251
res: 220
